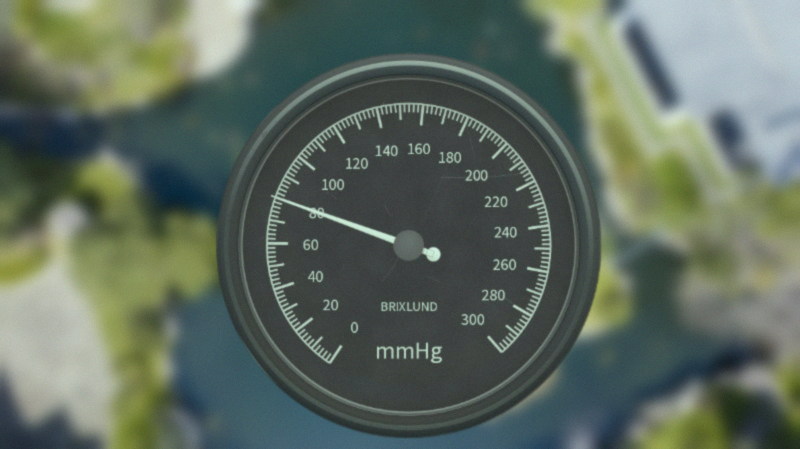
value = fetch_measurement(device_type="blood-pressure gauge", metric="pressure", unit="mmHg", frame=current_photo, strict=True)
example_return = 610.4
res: 80
